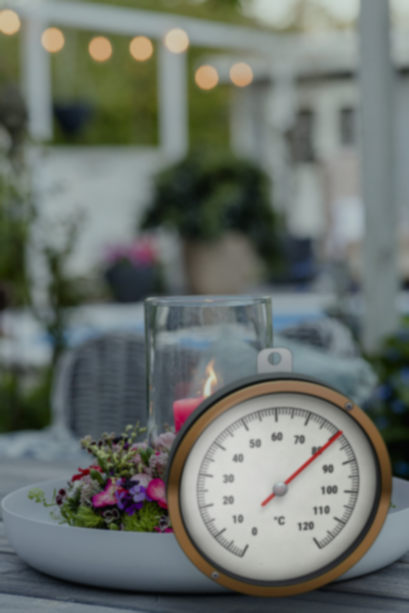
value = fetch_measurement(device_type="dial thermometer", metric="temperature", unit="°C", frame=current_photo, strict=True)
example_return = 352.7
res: 80
